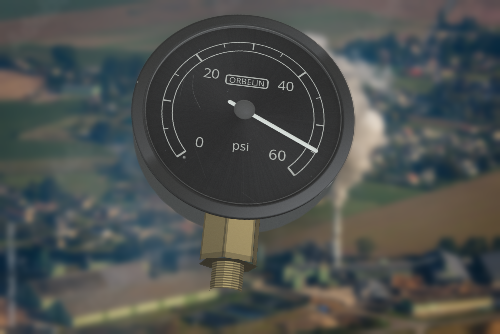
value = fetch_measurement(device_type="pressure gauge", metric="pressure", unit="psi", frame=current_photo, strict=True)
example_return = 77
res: 55
